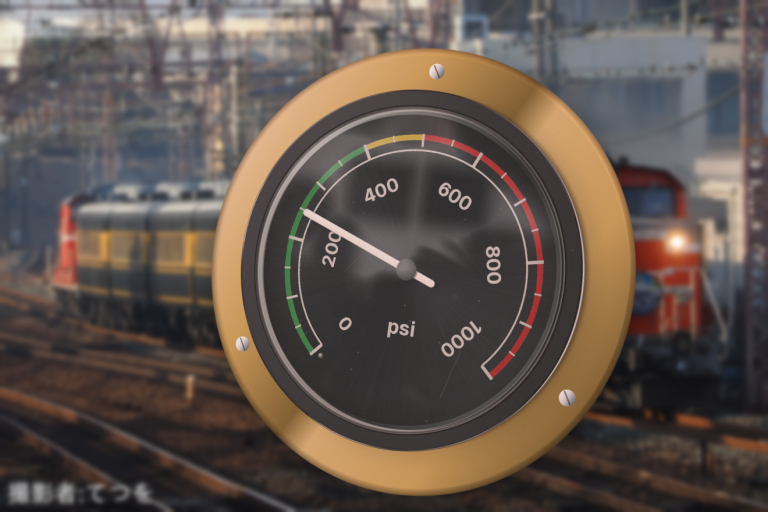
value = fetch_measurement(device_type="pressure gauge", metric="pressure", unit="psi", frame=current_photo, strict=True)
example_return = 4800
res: 250
